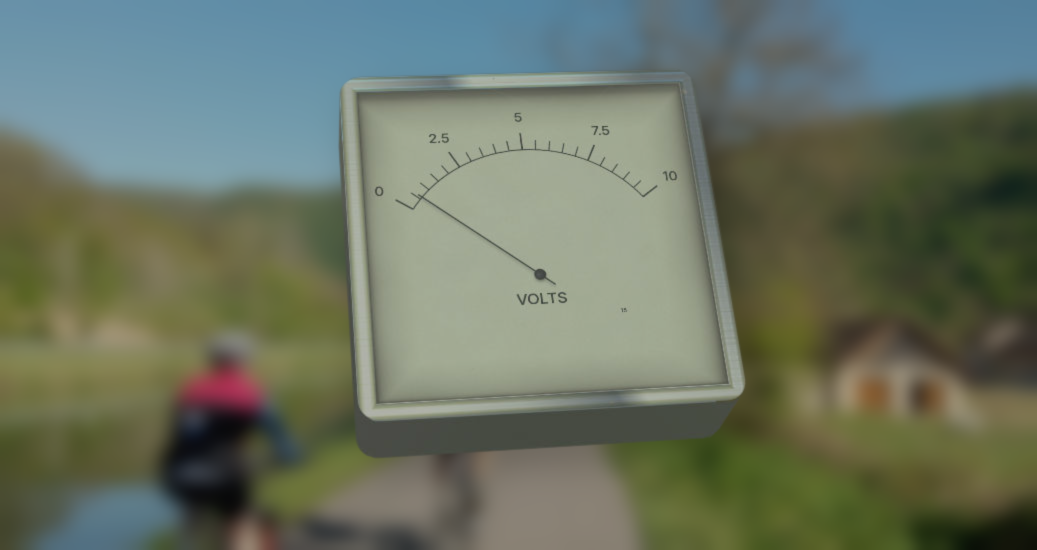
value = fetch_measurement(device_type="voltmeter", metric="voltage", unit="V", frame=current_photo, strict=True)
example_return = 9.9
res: 0.5
